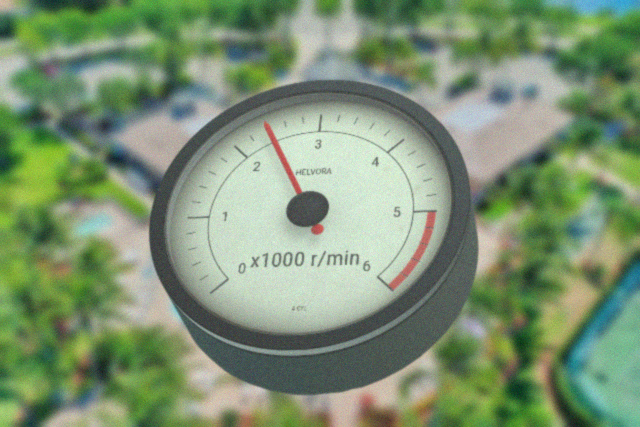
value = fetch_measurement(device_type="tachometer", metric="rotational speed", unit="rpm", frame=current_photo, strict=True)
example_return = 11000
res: 2400
